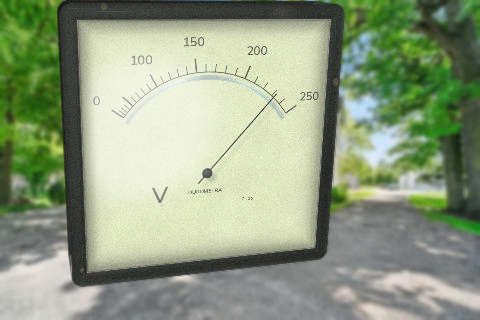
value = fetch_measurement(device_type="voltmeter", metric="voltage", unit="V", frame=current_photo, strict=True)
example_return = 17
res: 230
